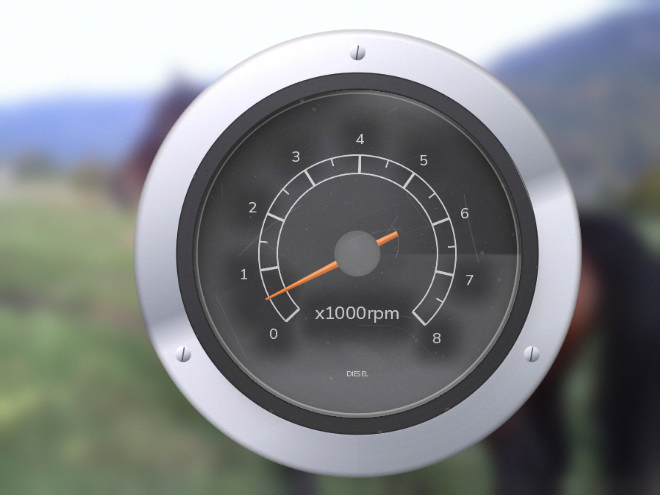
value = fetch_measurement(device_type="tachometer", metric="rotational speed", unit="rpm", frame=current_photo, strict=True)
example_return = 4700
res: 500
